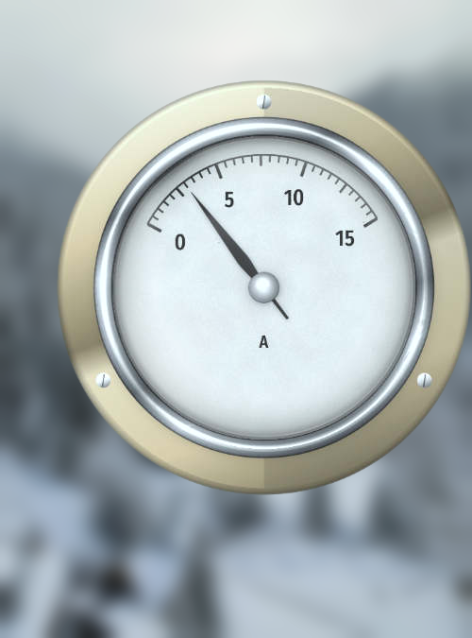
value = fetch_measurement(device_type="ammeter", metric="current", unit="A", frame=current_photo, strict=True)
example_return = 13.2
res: 3
